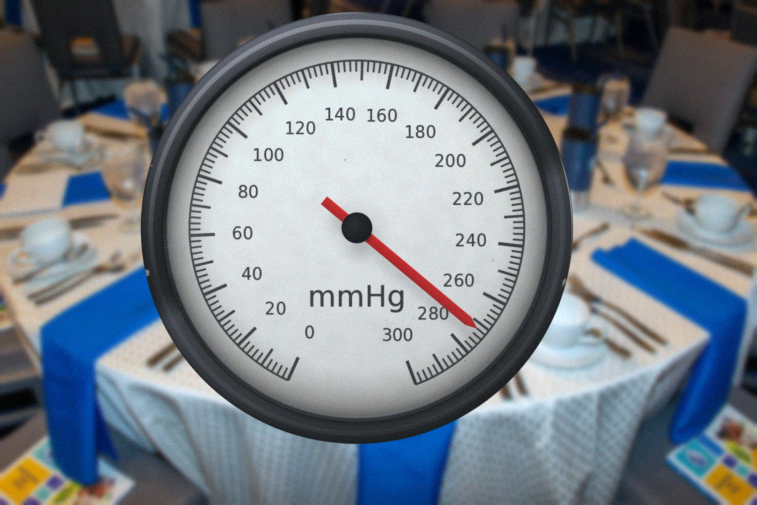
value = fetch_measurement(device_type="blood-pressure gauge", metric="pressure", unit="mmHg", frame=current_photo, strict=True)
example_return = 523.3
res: 272
